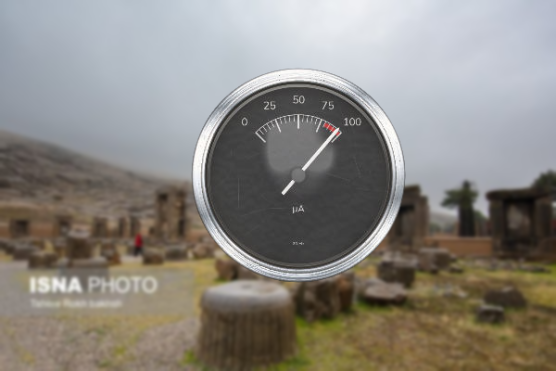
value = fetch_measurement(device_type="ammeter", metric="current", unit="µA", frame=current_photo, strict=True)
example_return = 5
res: 95
